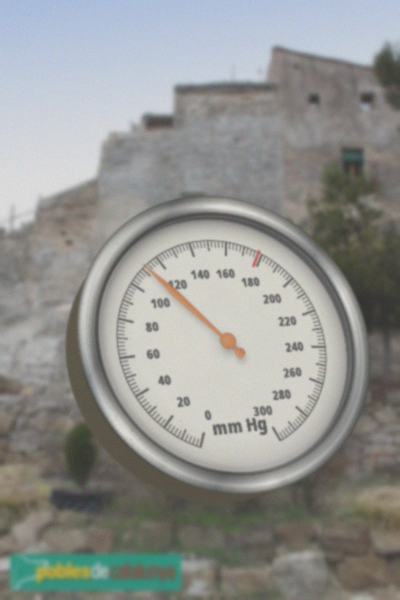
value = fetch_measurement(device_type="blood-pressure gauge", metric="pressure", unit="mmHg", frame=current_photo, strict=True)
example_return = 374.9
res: 110
